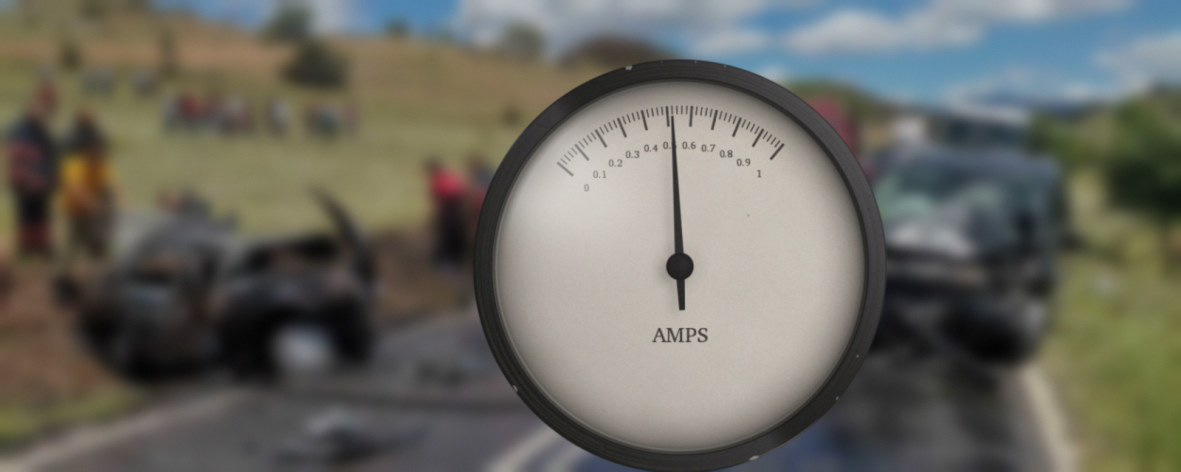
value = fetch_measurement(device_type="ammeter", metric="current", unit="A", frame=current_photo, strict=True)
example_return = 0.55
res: 0.52
